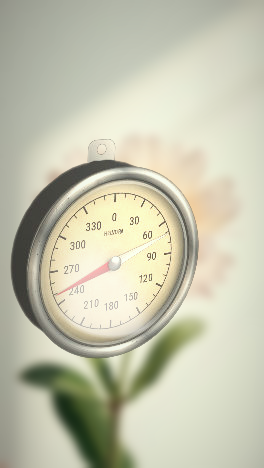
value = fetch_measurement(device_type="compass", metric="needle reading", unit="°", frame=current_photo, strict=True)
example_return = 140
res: 250
